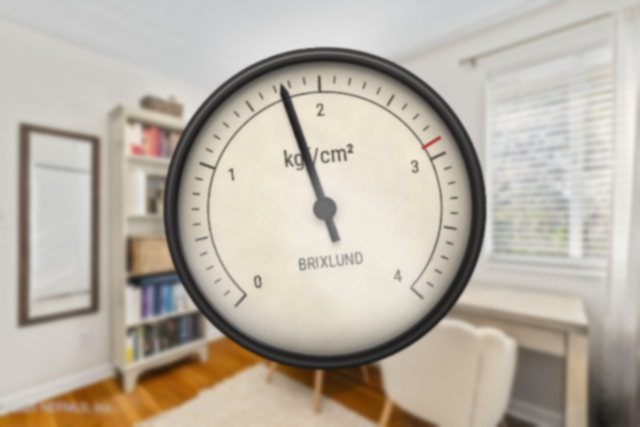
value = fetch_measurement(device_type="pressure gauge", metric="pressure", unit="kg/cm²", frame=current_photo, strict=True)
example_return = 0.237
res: 1.75
